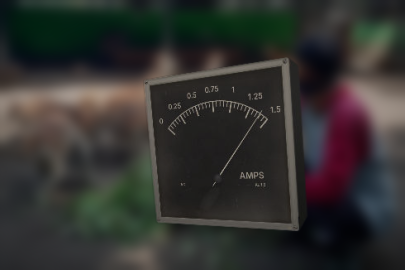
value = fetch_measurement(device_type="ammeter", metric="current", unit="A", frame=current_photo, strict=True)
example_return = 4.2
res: 1.4
